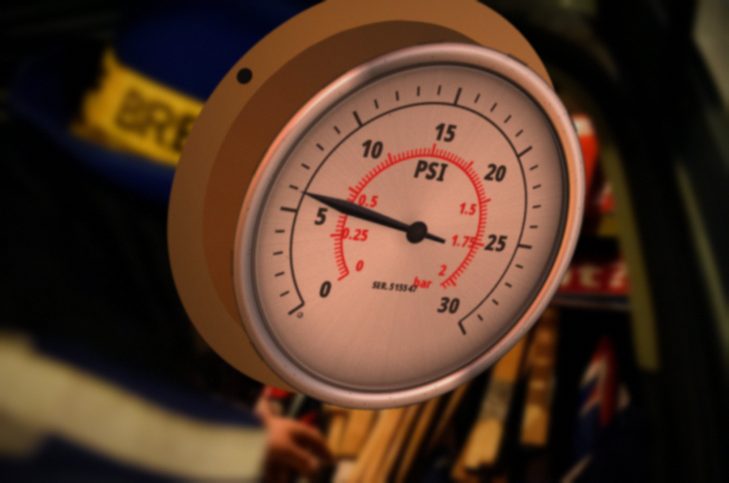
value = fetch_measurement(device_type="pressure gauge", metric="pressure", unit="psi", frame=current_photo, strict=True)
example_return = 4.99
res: 6
